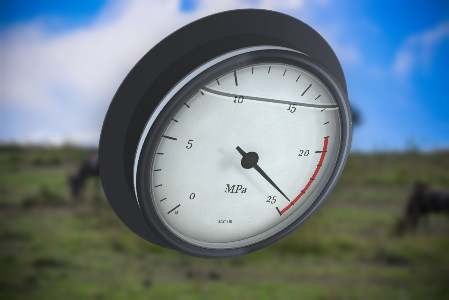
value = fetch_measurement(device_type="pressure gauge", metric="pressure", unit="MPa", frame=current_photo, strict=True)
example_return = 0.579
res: 24
